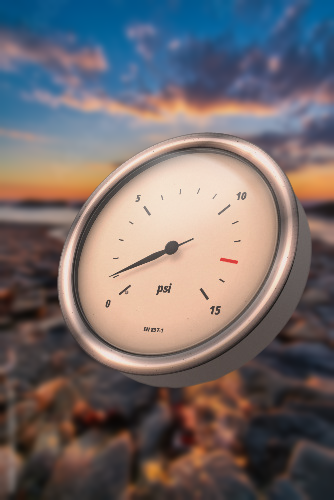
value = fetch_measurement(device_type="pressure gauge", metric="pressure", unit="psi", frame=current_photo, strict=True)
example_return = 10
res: 1
